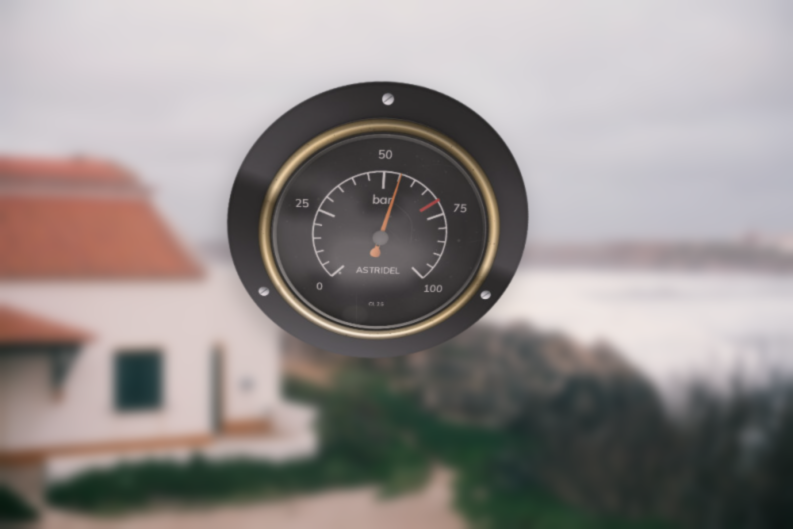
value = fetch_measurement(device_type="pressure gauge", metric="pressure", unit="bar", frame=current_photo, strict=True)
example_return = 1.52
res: 55
